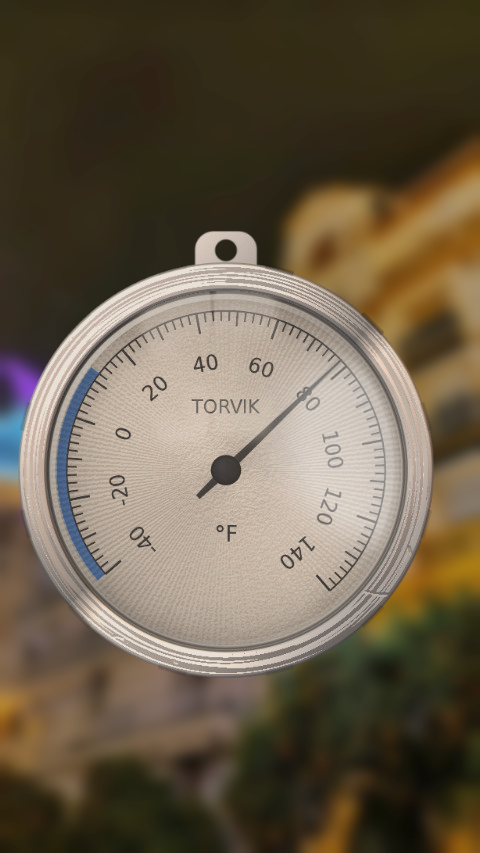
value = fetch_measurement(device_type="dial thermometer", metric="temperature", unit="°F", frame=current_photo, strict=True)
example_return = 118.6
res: 78
